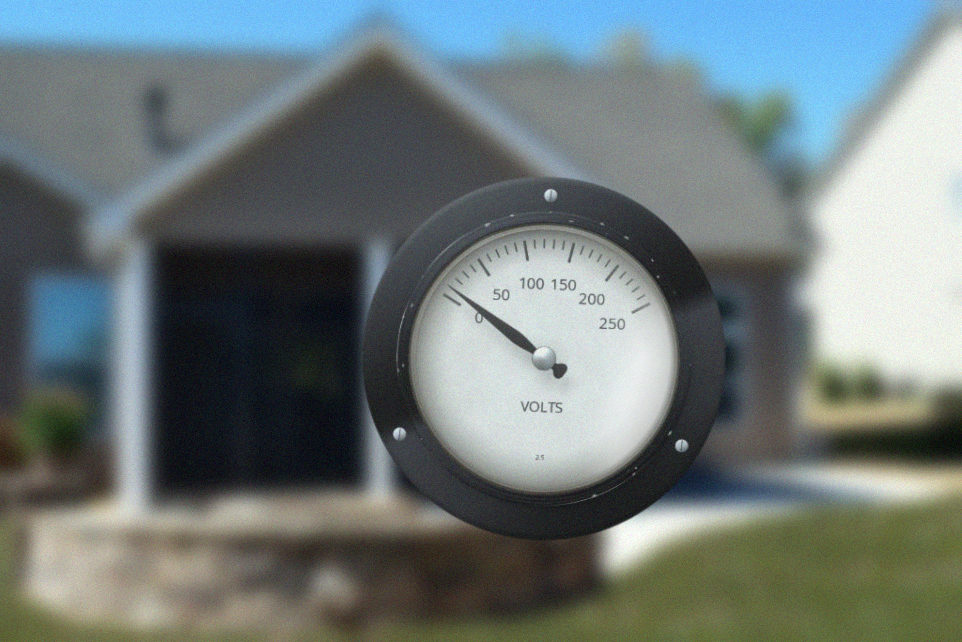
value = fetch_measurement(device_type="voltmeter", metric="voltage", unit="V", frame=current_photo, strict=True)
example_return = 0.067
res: 10
